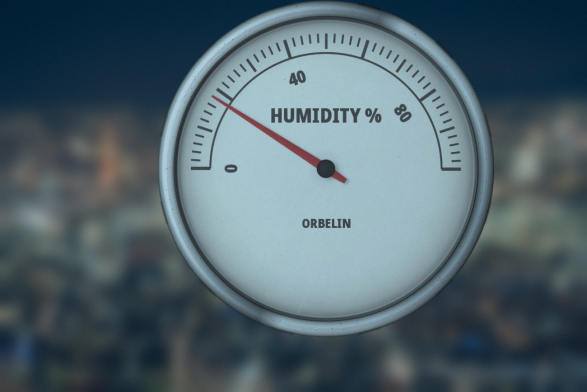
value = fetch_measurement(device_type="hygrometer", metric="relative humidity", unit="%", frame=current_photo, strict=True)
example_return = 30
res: 18
